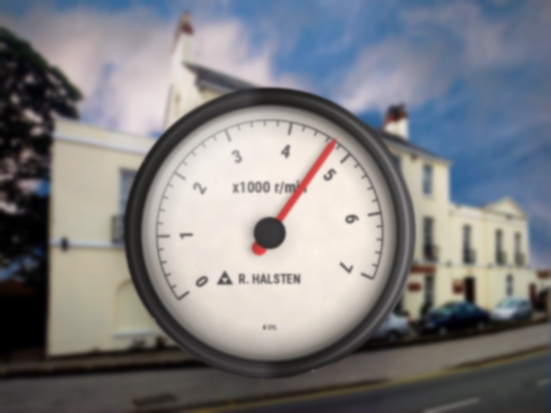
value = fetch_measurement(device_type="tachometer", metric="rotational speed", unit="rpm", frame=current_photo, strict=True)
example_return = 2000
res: 4700
